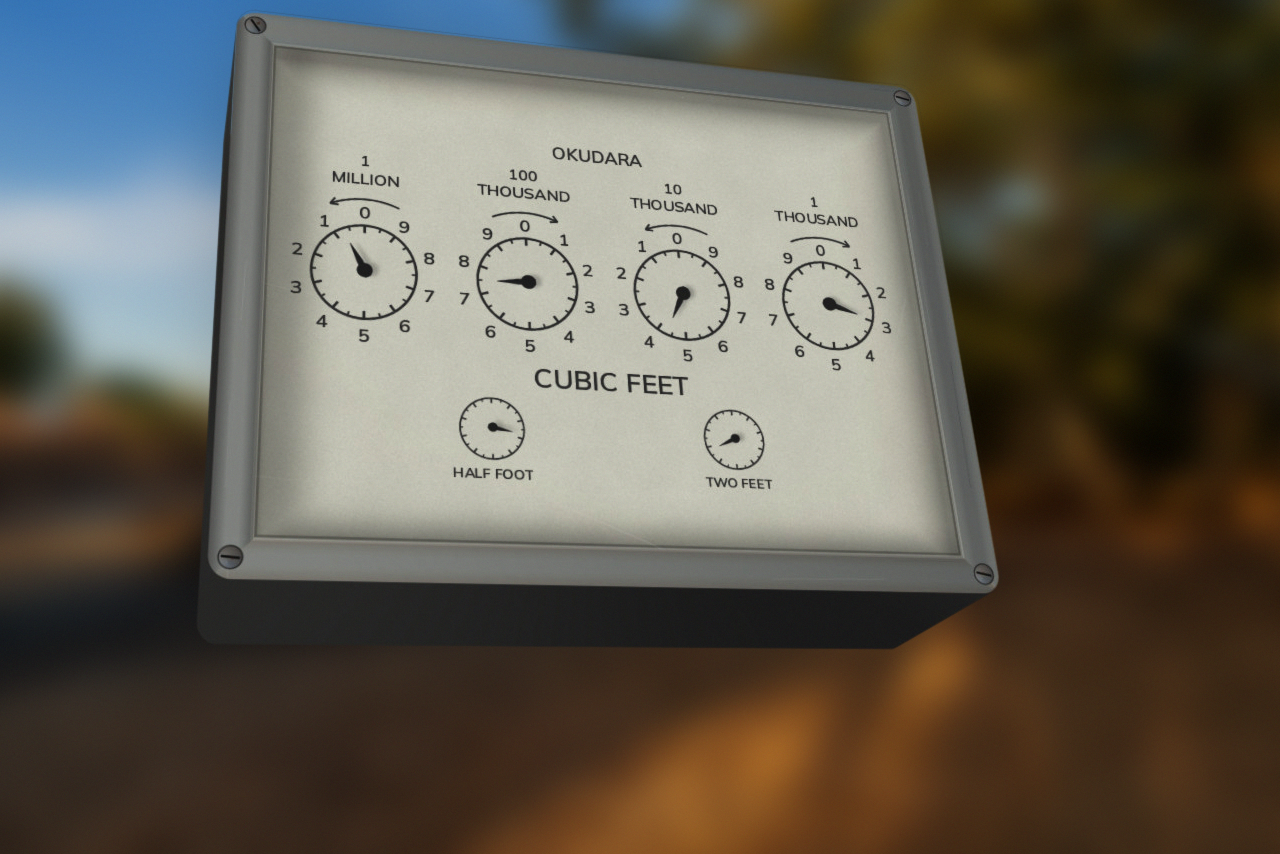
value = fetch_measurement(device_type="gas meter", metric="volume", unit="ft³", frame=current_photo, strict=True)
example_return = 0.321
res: 74300
